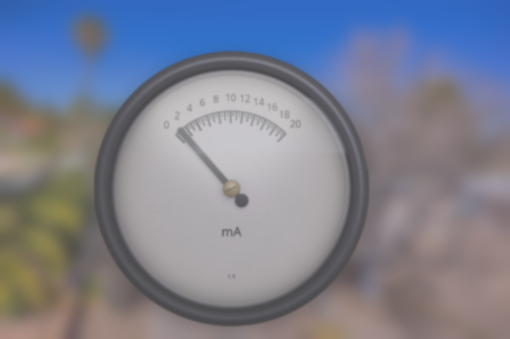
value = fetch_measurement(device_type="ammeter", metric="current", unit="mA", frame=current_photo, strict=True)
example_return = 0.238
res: 1
